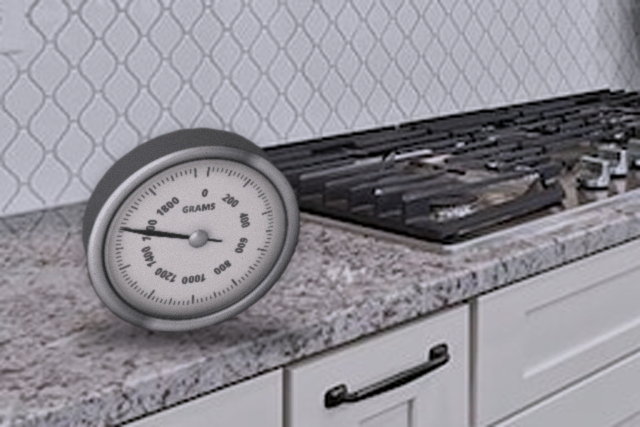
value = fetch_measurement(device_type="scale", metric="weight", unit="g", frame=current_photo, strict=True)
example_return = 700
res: 1600
